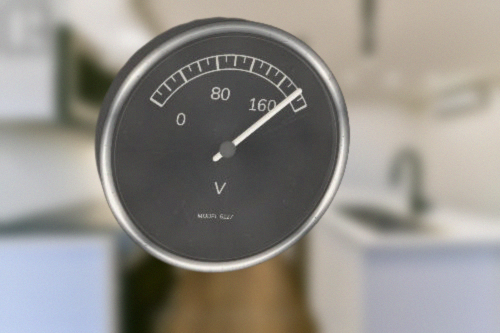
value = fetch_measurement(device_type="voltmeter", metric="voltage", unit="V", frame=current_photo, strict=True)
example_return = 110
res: 180
